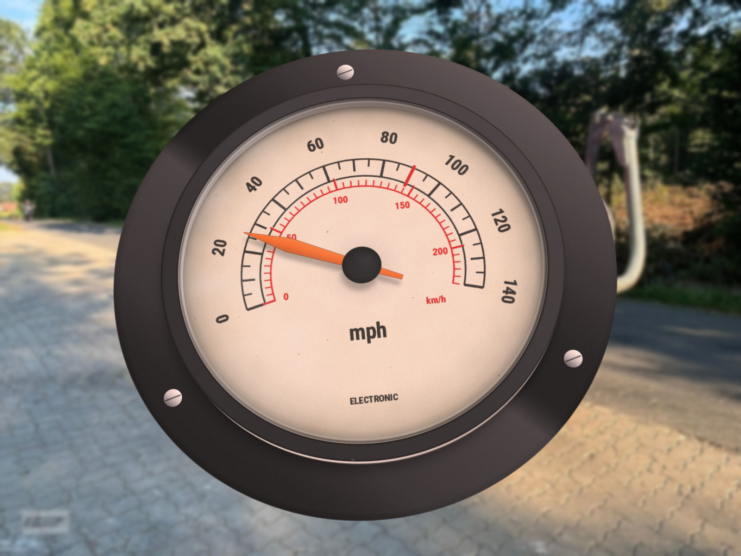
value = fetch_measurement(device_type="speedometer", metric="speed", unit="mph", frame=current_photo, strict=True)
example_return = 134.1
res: 25
